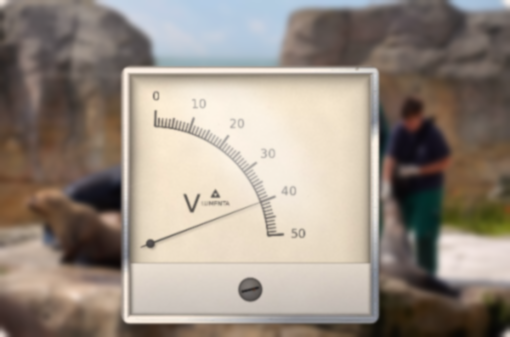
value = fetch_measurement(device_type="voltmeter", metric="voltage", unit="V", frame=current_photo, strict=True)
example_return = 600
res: 40
